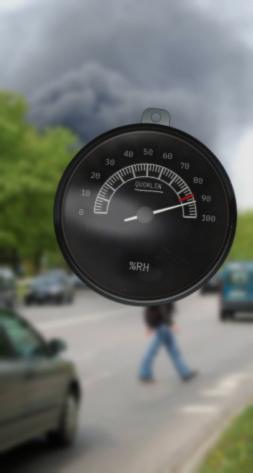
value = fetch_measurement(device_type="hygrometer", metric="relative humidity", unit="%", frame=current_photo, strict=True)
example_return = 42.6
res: 90
